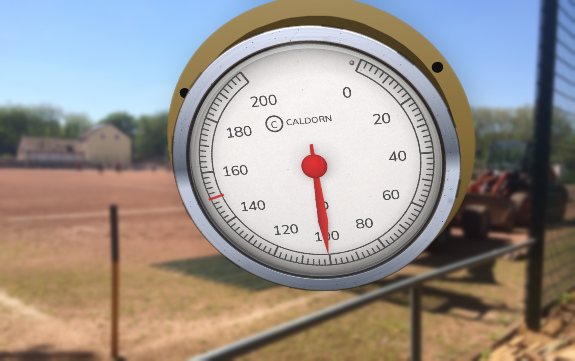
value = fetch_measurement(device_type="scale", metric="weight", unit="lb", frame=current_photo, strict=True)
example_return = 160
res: 100
